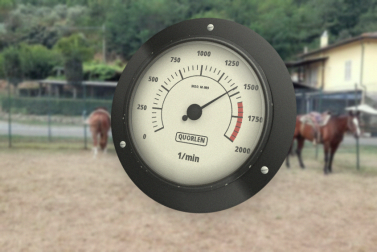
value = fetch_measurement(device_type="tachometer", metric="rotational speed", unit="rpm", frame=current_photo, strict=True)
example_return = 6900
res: 1450
